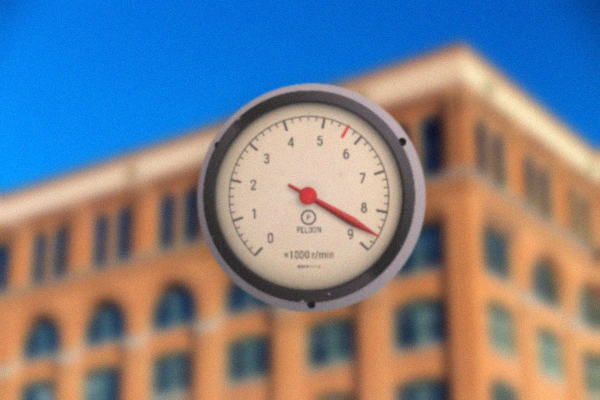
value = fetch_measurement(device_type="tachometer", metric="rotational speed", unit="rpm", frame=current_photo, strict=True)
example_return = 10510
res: 8600
